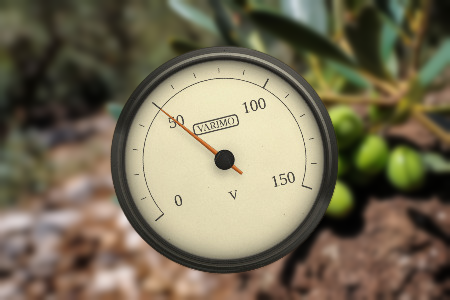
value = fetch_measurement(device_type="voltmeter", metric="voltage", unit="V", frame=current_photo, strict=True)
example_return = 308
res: 50
